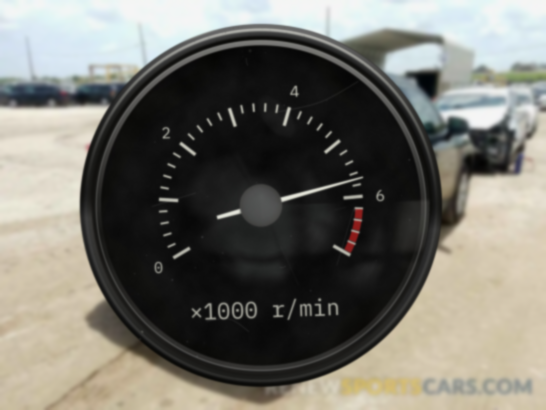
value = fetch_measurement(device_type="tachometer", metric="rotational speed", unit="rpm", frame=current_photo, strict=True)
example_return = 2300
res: 5700
